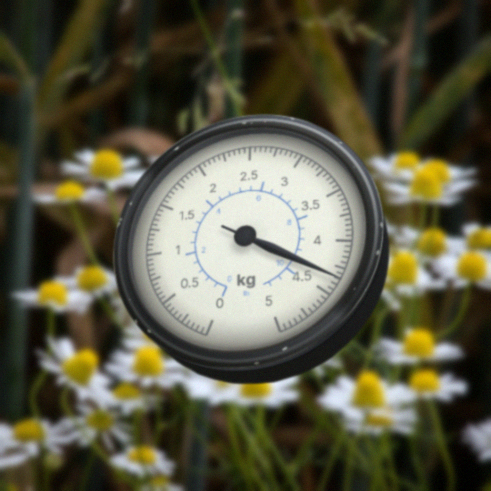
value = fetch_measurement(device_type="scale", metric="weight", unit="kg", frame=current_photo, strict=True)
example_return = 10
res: 4.35
